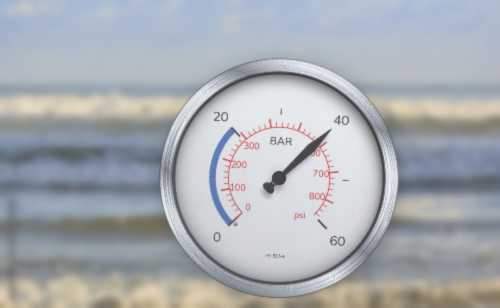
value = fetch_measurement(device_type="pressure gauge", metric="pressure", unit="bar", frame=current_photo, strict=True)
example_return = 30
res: 40
